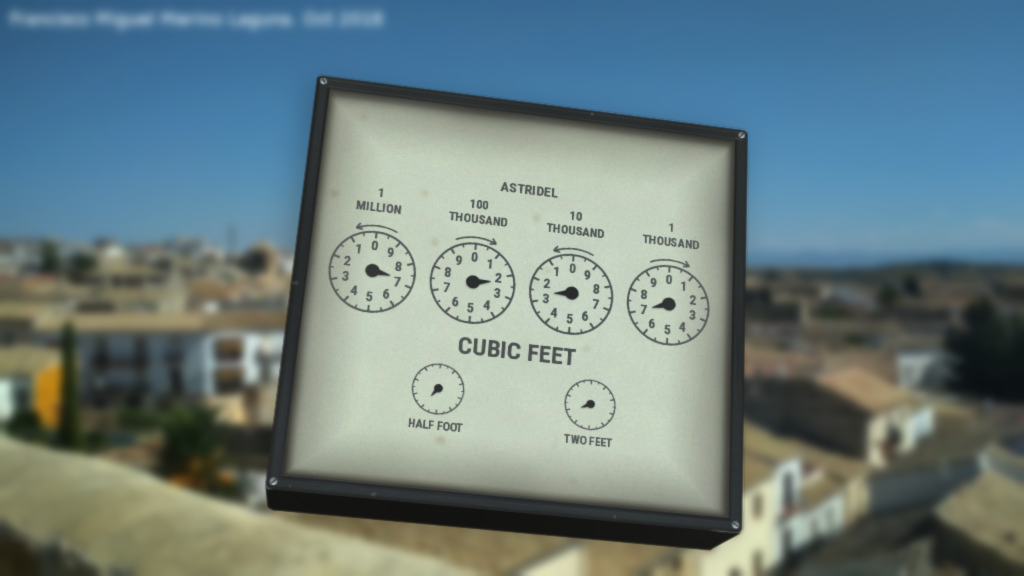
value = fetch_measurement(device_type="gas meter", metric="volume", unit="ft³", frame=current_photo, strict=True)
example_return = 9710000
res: 722700
